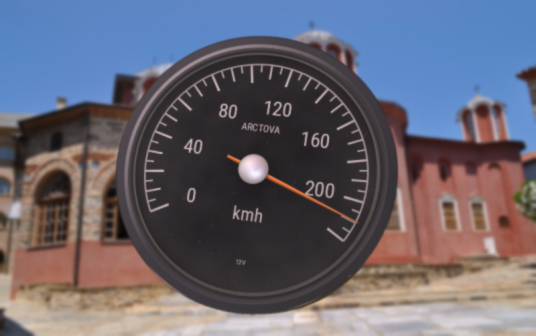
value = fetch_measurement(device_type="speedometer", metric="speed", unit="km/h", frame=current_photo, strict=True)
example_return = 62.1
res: 210
